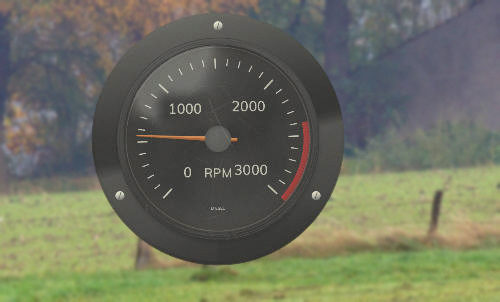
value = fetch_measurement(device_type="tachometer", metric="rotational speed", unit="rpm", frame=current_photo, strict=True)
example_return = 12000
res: 550
